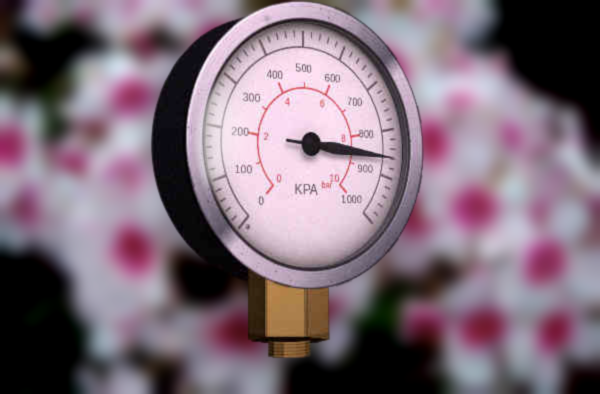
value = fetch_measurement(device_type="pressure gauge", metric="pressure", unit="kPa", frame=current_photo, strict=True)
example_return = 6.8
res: 860
